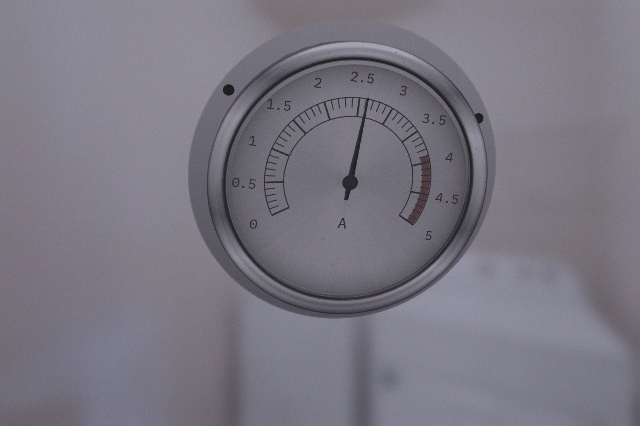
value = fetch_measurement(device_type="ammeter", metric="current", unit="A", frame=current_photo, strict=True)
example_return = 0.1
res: 2.6
